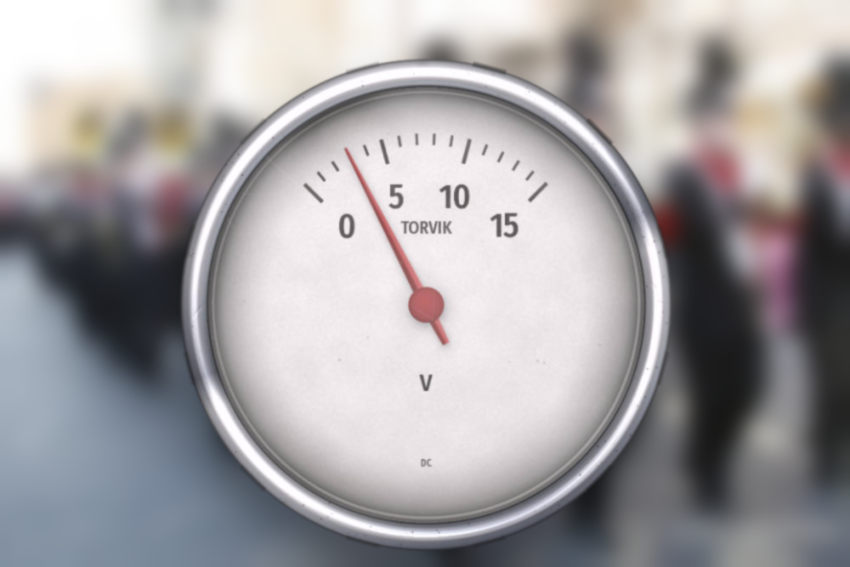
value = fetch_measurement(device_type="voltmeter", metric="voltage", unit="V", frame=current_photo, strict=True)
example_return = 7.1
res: 3
